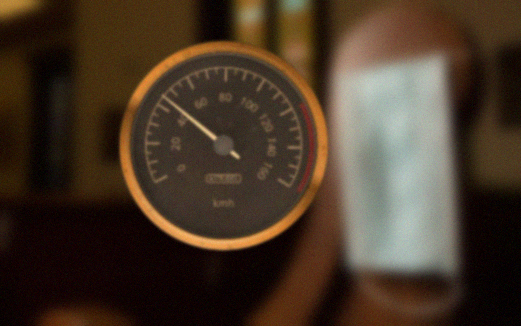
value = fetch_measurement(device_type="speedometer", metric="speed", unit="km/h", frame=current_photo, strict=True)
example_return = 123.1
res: 45
